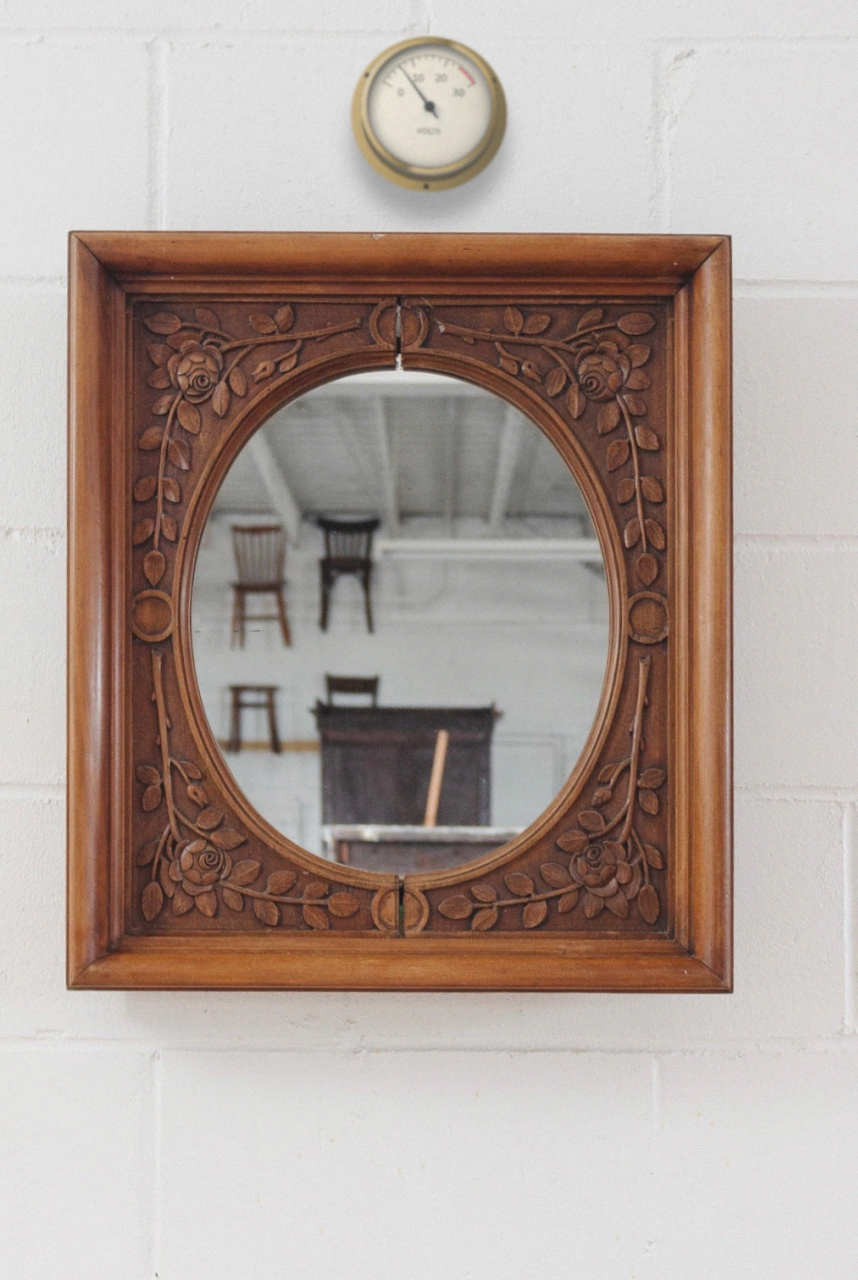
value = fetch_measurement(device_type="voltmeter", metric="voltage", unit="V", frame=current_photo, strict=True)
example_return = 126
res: 6
